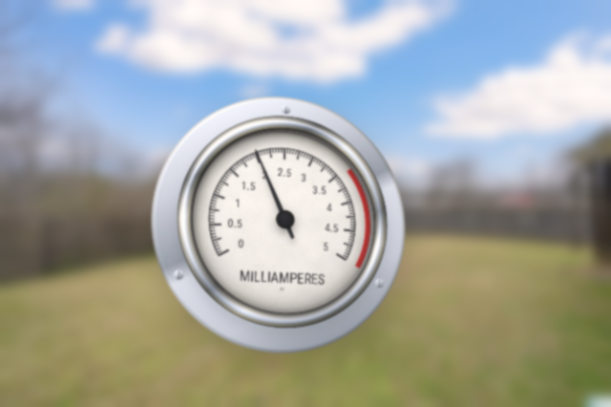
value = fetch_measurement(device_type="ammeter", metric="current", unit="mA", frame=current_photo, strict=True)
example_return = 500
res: 2
